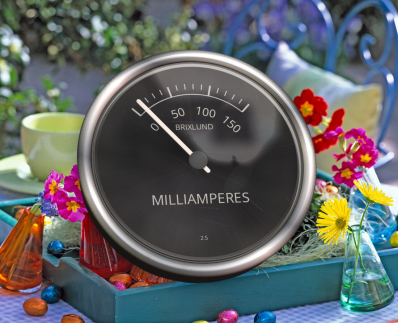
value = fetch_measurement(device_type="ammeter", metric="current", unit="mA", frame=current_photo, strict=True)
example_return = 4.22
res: 10
